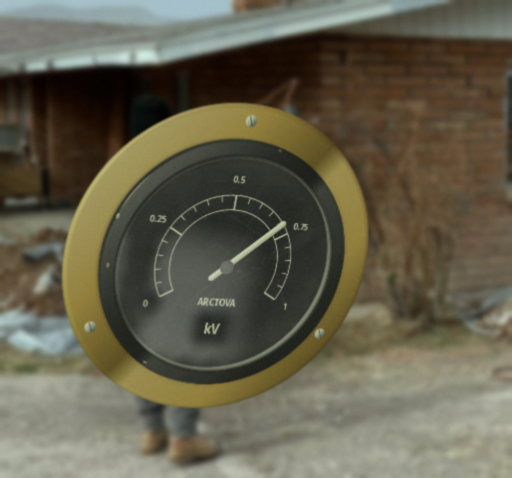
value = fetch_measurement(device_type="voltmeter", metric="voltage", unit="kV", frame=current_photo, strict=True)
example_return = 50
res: 0.7
